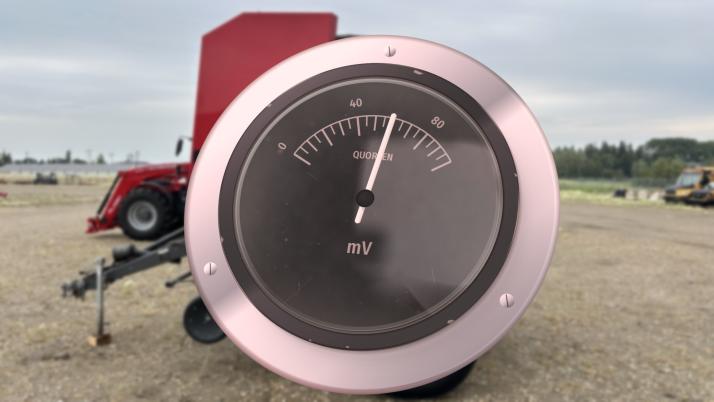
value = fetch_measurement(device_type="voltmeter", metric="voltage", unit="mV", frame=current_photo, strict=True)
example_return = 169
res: 60
